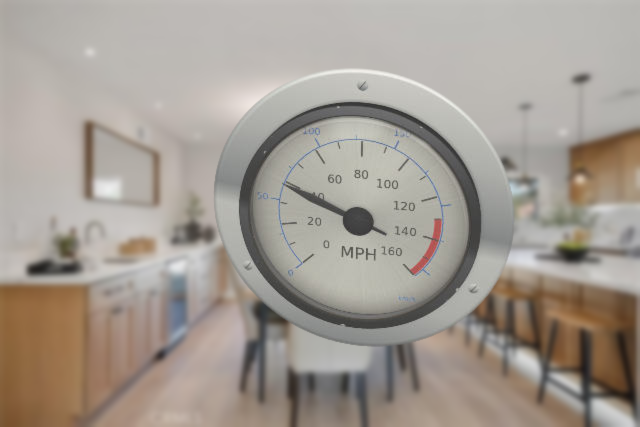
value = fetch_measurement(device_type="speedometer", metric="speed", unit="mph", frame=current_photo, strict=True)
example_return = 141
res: 40
